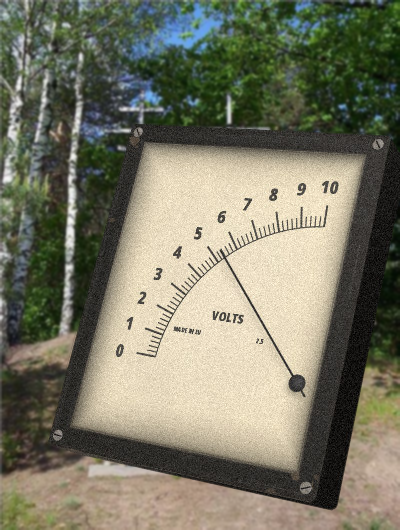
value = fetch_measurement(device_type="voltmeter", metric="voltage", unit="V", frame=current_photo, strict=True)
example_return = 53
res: 5.4
